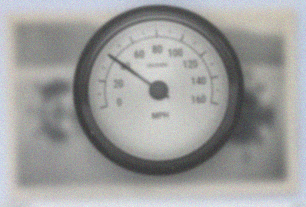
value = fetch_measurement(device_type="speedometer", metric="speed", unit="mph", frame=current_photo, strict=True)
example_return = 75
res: 40
